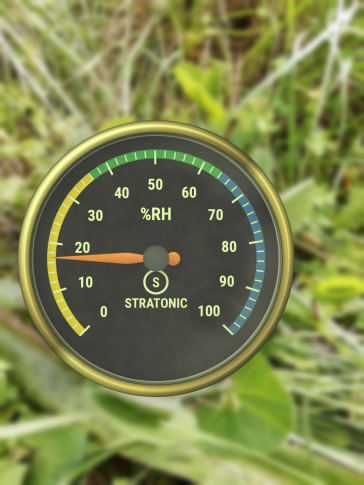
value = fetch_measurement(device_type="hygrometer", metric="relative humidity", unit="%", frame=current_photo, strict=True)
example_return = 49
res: 17
